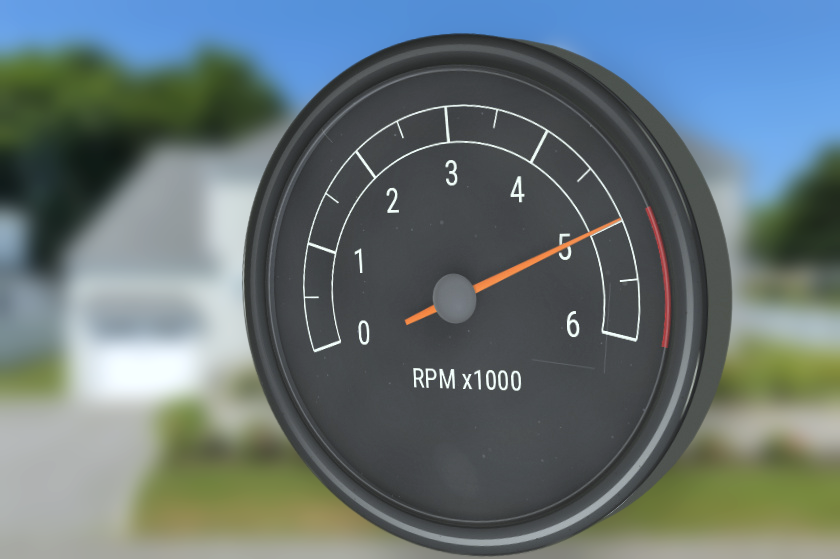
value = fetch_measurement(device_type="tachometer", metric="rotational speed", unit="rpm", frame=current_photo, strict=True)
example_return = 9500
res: 5000
